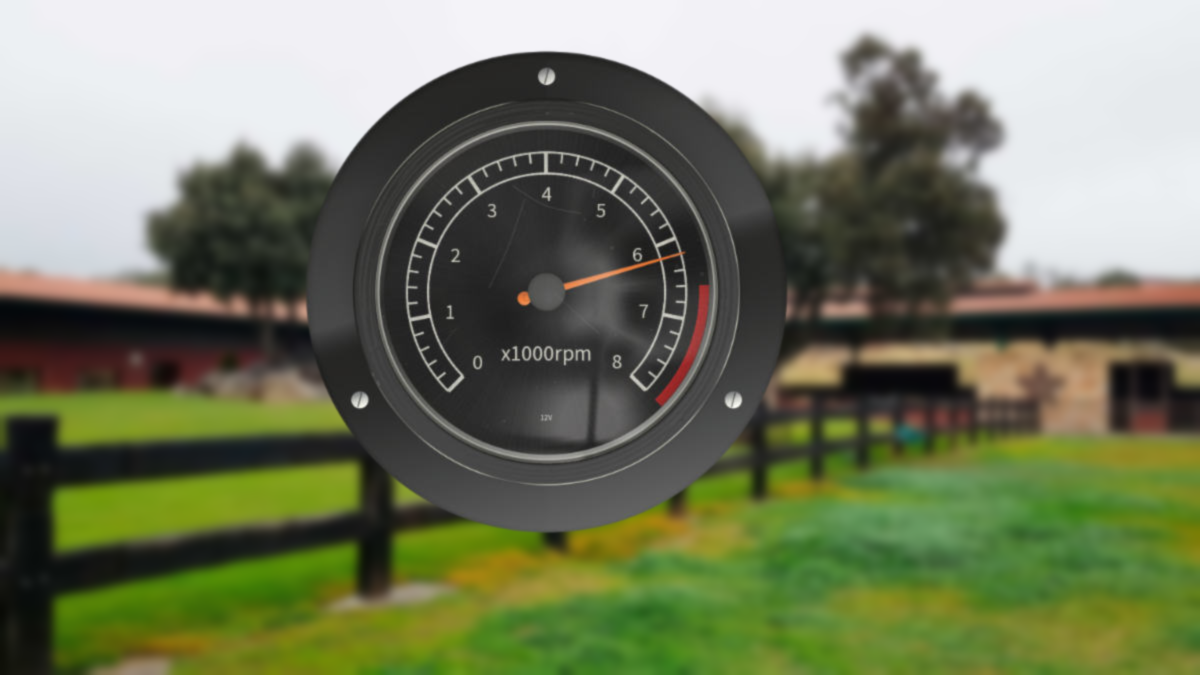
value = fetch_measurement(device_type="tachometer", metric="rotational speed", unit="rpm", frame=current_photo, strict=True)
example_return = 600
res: 6200
